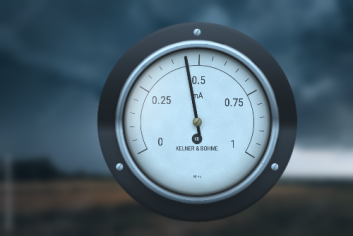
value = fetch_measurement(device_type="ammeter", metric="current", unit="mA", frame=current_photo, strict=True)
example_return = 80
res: 0.45
